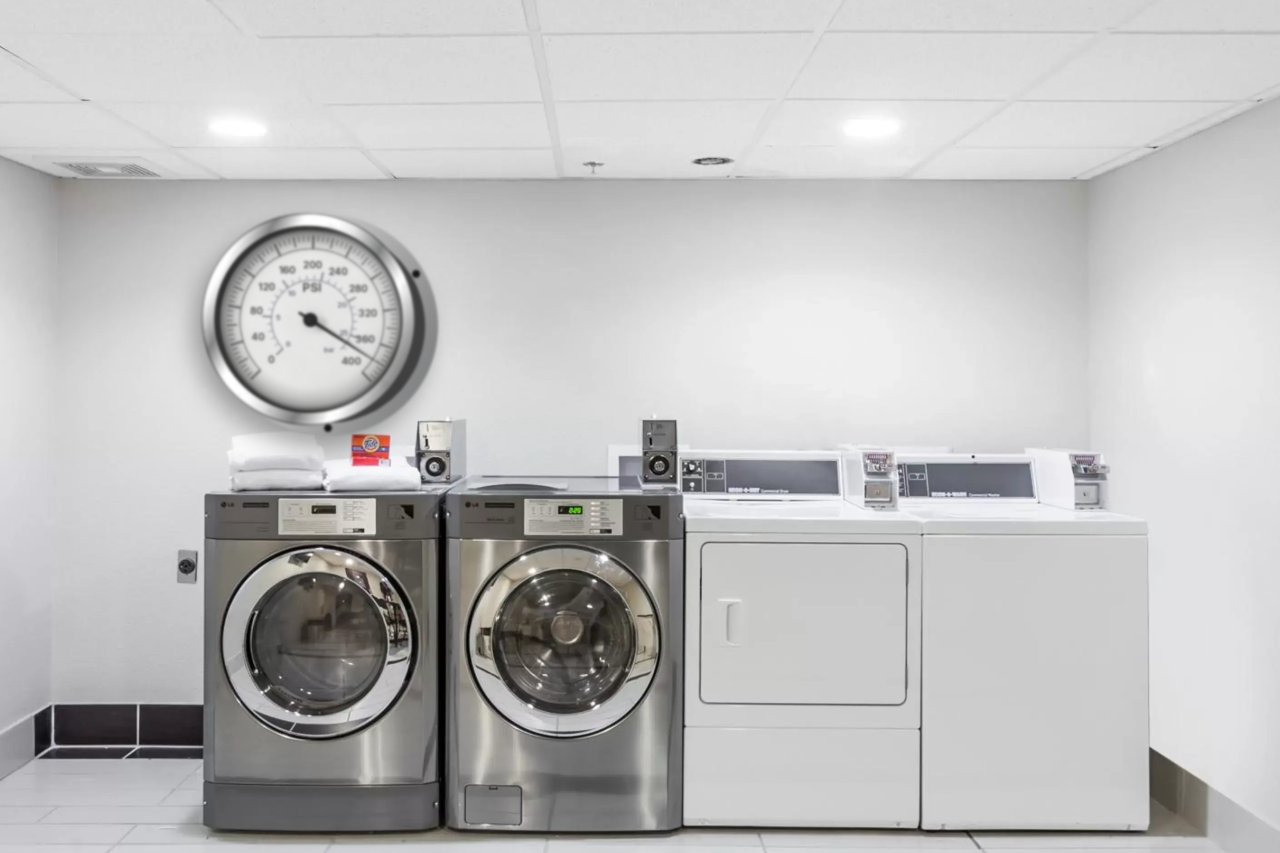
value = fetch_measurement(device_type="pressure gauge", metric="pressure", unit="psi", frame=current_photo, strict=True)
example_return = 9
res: 380
